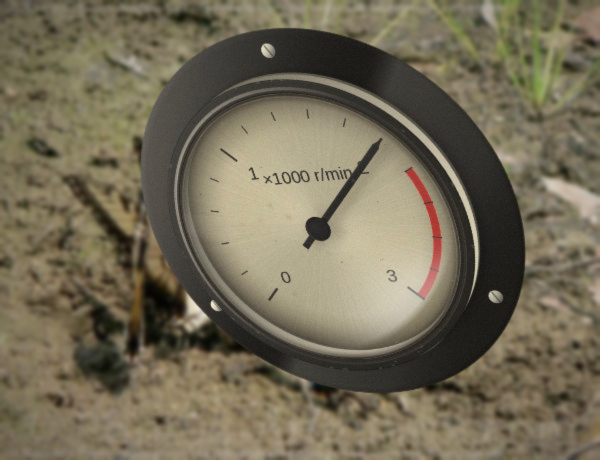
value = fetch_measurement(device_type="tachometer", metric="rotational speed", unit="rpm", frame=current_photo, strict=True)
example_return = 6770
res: 2000
